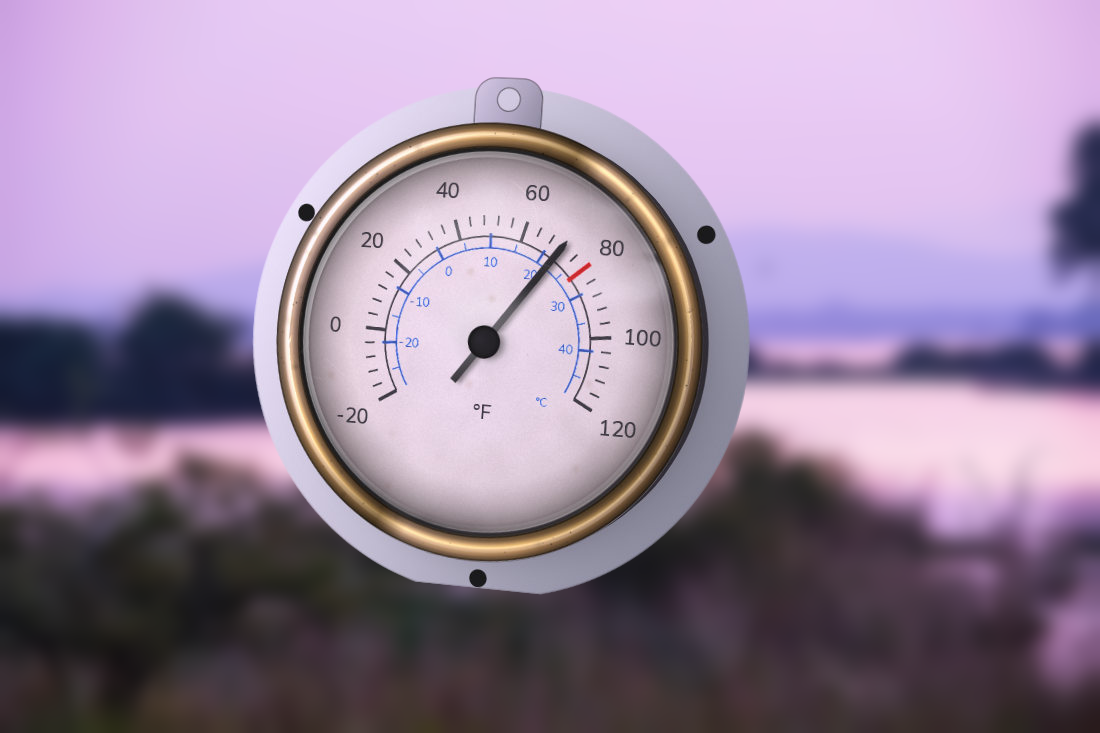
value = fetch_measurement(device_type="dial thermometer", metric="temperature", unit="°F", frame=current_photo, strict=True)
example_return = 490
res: 72
